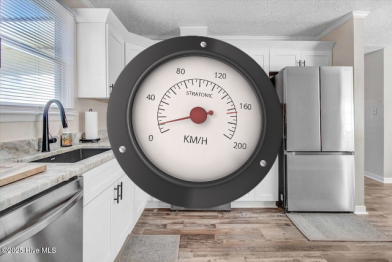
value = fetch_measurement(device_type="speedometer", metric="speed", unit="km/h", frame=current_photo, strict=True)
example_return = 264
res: 10
